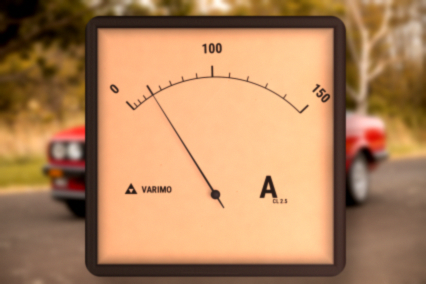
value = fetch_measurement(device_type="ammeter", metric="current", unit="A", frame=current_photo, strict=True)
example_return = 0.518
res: 50
